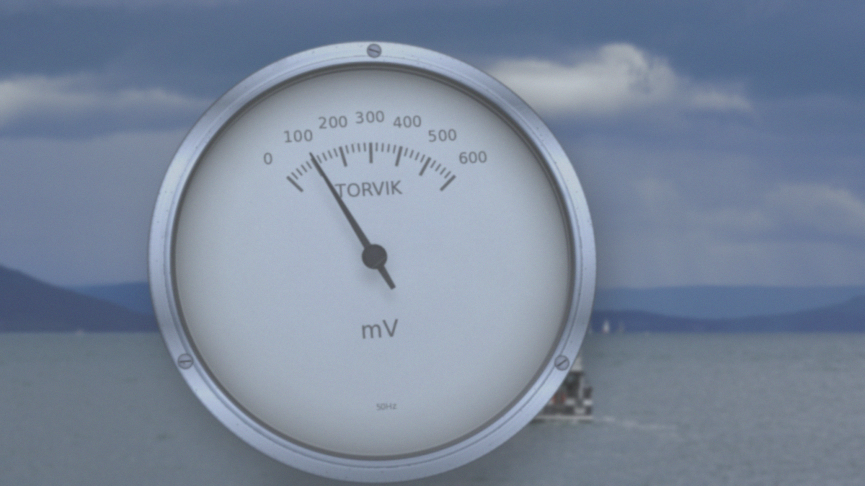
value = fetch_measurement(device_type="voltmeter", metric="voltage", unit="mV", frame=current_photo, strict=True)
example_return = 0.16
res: 100
